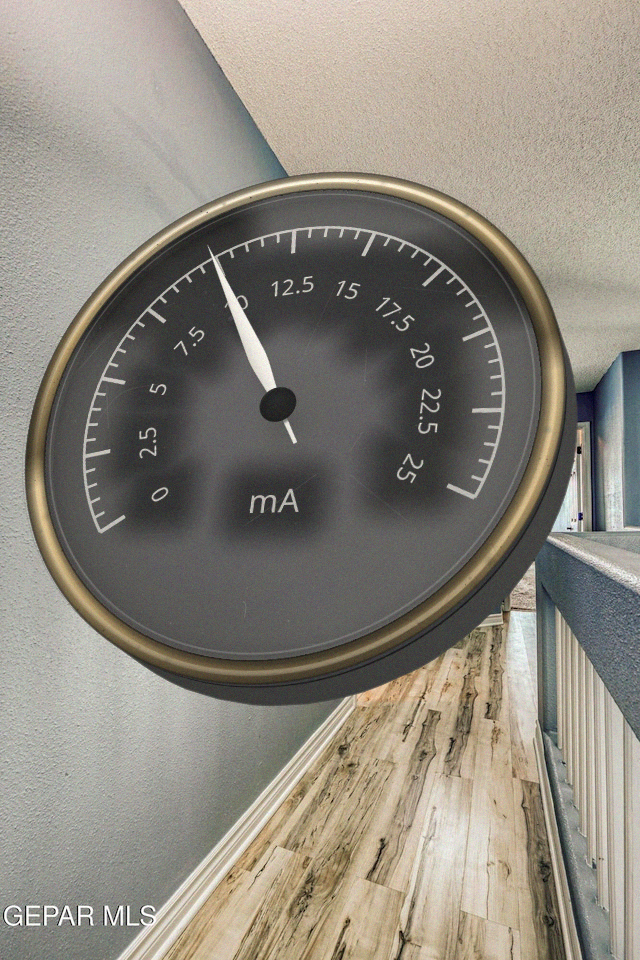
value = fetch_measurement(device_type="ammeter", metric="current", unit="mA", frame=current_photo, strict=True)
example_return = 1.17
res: 10
